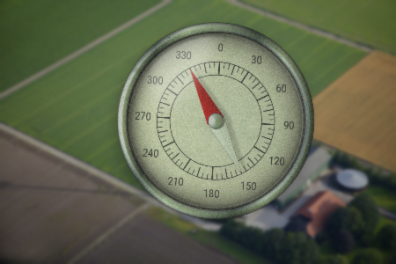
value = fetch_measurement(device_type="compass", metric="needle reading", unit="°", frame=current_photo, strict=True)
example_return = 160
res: 330
